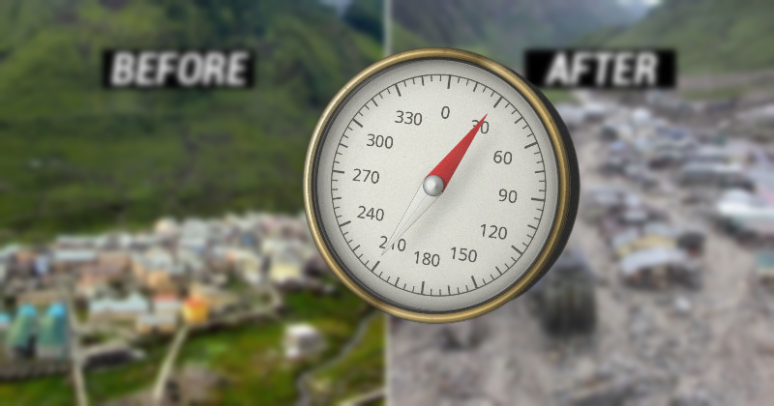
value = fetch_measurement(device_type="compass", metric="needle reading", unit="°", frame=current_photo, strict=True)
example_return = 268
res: 30
